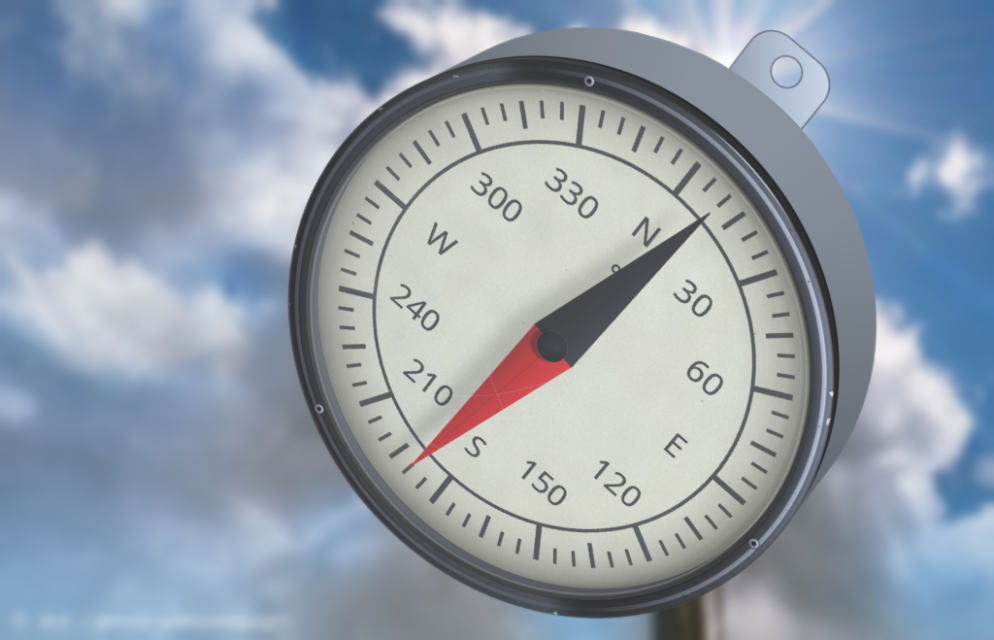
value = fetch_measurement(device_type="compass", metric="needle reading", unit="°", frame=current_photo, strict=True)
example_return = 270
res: 190
